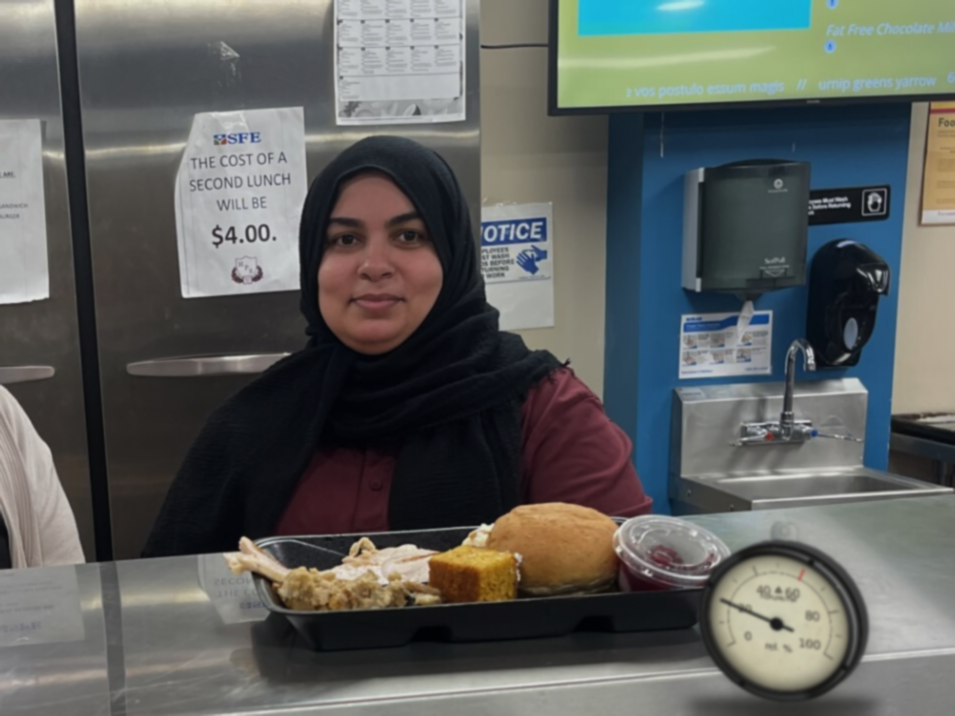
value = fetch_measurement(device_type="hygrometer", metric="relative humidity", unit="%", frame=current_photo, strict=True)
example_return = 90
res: 20
